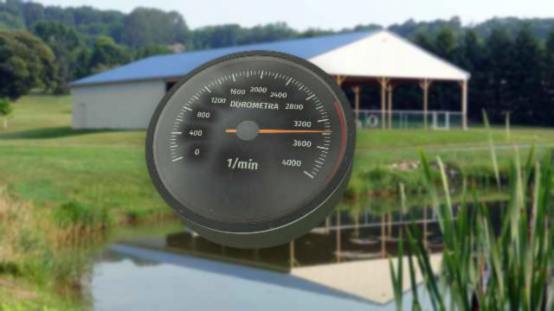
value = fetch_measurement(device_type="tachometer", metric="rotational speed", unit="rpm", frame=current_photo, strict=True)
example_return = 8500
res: 3400
